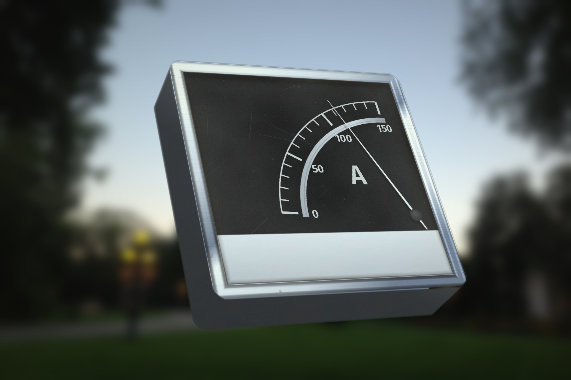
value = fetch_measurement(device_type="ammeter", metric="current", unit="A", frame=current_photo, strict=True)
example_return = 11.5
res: 110
